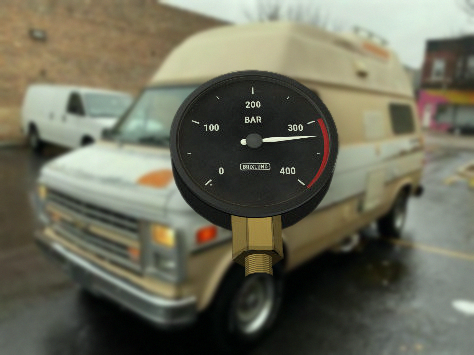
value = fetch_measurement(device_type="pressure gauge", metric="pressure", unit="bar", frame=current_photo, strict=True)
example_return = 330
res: 325
